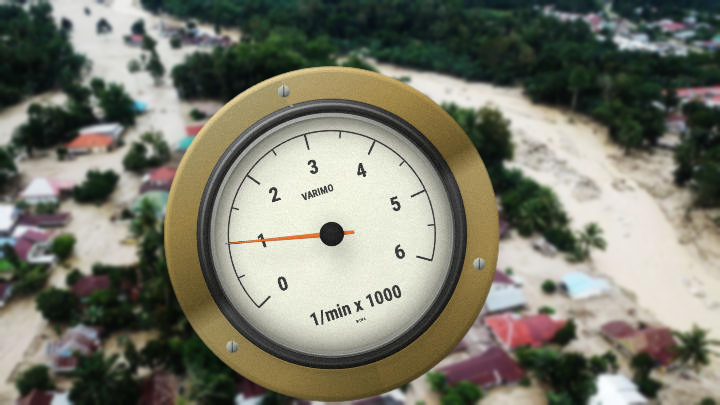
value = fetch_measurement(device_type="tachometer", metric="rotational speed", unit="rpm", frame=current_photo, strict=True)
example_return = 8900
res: 1000
